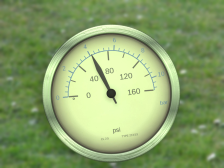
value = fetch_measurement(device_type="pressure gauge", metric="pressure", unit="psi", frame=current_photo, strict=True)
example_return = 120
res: 60
